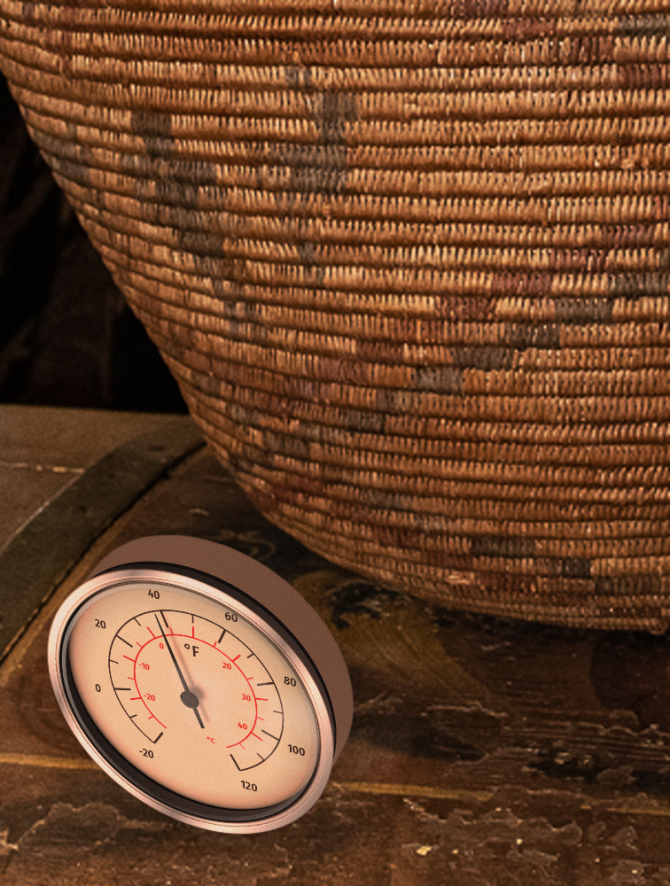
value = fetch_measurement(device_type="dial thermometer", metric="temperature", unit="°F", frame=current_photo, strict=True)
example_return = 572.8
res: 40
